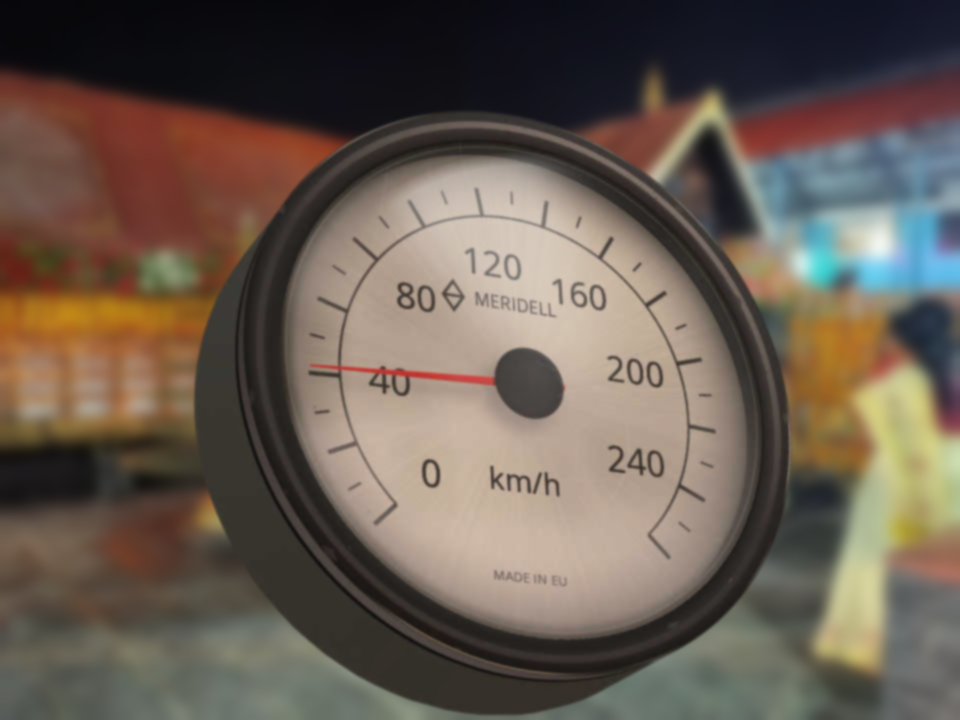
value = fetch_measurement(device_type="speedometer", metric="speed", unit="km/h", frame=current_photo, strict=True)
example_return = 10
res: 40
